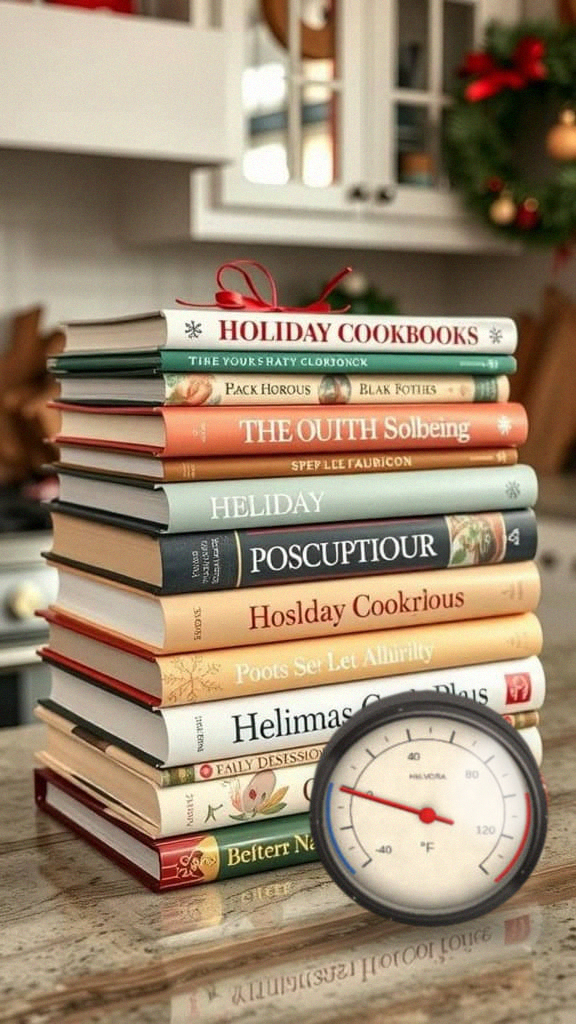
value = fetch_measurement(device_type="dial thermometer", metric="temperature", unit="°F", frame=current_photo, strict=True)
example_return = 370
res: 0
